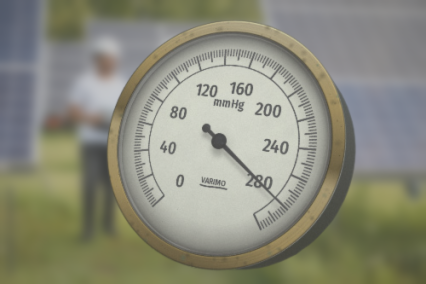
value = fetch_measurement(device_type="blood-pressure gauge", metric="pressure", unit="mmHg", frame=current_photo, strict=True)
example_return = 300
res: 280
